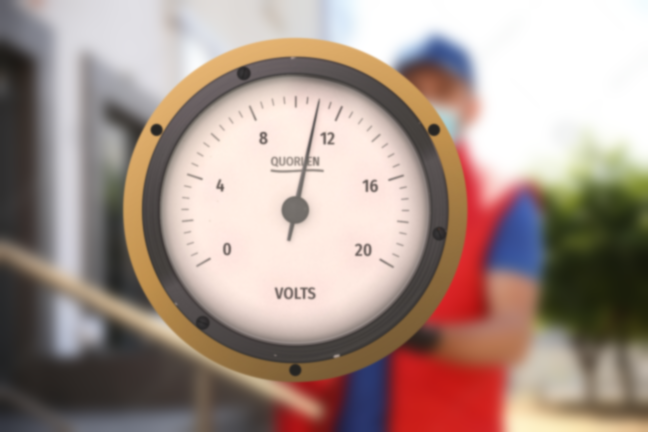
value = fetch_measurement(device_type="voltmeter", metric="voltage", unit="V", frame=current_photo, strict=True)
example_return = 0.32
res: 11
